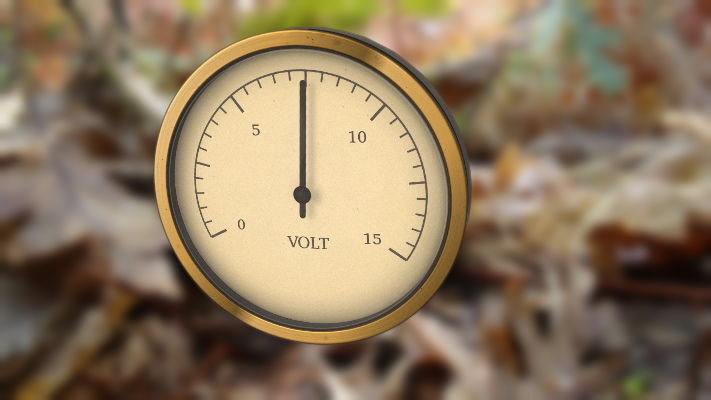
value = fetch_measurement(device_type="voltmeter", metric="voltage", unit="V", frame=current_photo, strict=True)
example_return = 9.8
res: 7.5
